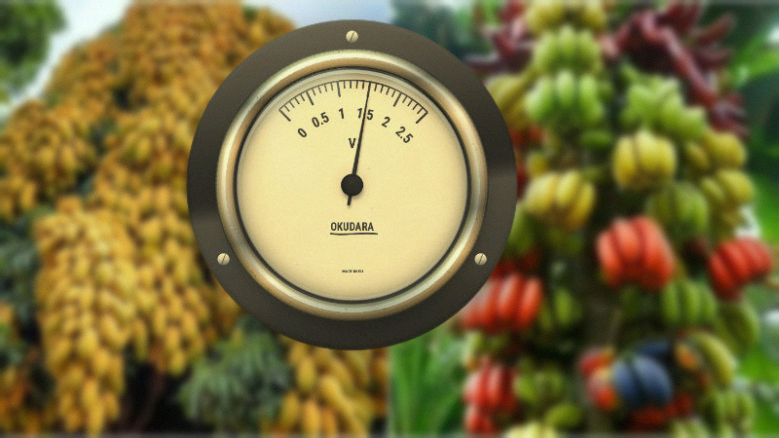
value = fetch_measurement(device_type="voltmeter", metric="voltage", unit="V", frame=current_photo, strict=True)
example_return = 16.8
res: 1.5
